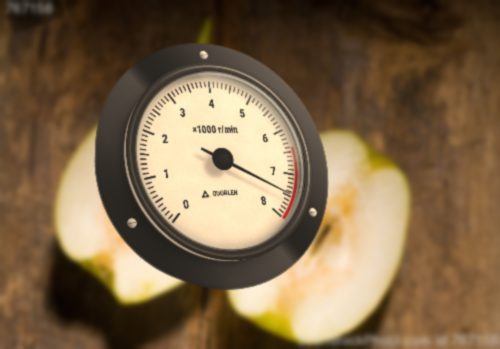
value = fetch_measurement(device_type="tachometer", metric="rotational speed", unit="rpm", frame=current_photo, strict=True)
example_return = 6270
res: 7500
